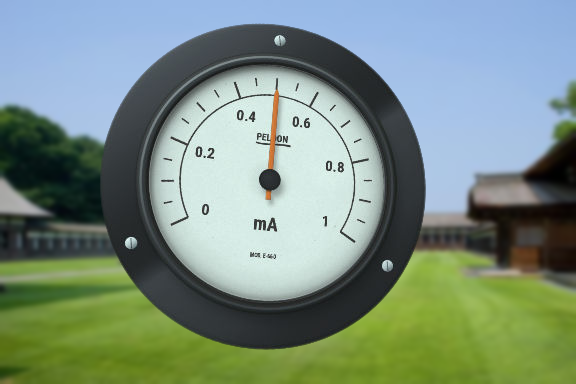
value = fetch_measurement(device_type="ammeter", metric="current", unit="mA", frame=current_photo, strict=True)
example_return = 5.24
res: 0.5
